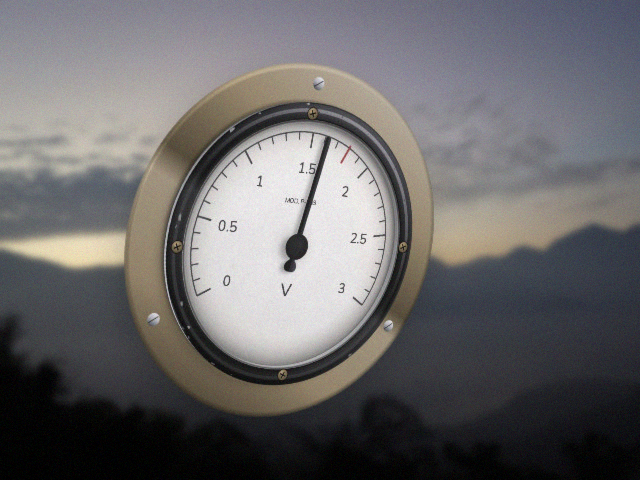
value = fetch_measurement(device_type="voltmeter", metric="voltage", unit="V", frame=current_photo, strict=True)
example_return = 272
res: 1.6
